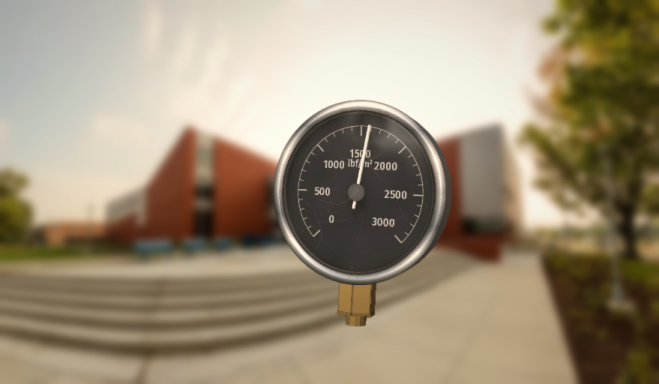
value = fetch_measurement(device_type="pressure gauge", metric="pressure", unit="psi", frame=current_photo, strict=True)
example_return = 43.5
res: 1600
